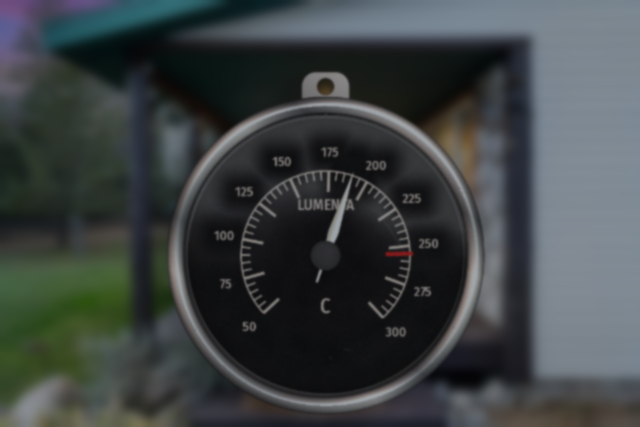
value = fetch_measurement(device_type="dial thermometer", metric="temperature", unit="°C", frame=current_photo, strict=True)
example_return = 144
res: 190
